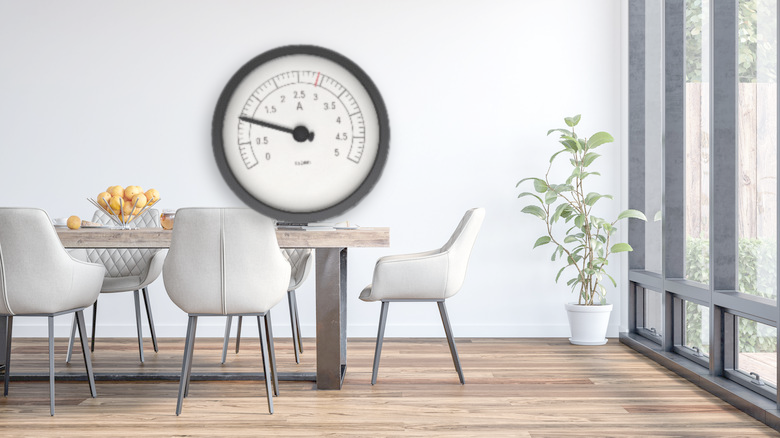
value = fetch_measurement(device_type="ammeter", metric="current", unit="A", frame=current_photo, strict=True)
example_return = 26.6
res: 1
